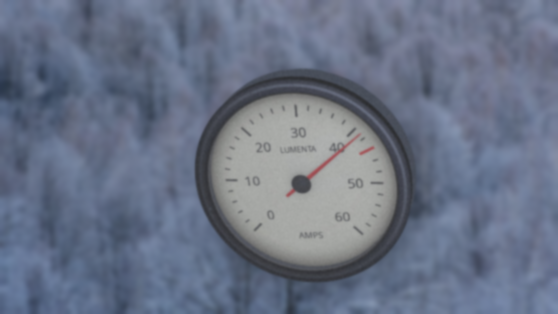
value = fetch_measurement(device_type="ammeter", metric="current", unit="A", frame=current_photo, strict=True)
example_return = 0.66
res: 41
